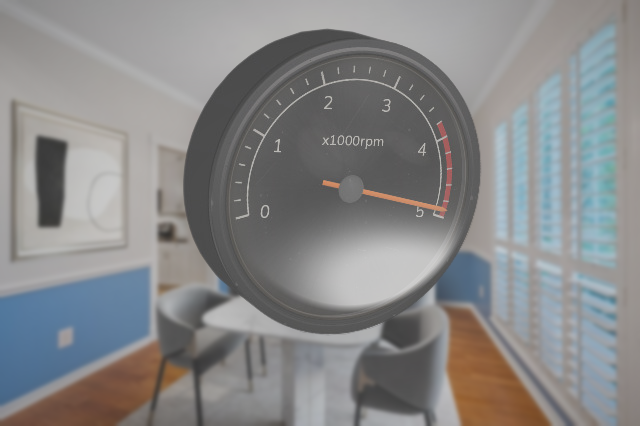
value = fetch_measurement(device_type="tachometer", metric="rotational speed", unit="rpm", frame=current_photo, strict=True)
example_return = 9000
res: 4900
